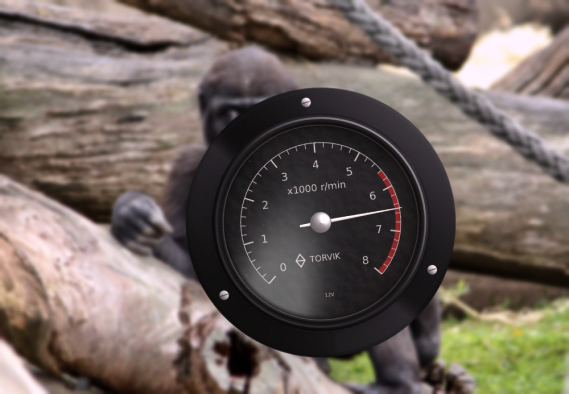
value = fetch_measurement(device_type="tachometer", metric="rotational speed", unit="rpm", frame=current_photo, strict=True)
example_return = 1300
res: 6500
